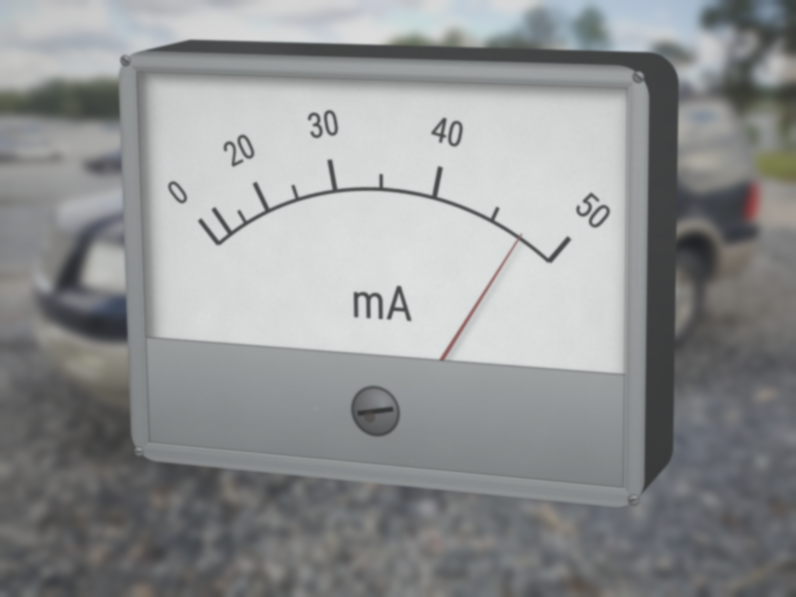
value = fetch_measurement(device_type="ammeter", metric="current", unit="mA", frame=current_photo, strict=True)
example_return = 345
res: 47.5
